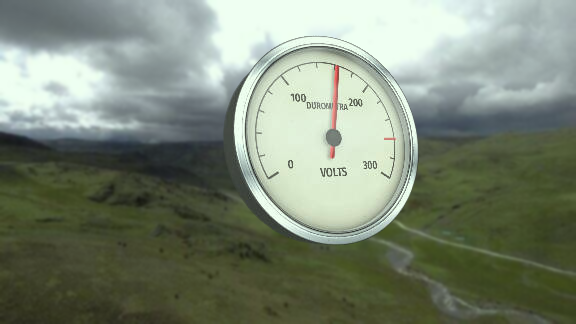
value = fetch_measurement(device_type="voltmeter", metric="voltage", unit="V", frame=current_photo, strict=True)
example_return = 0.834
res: 160
